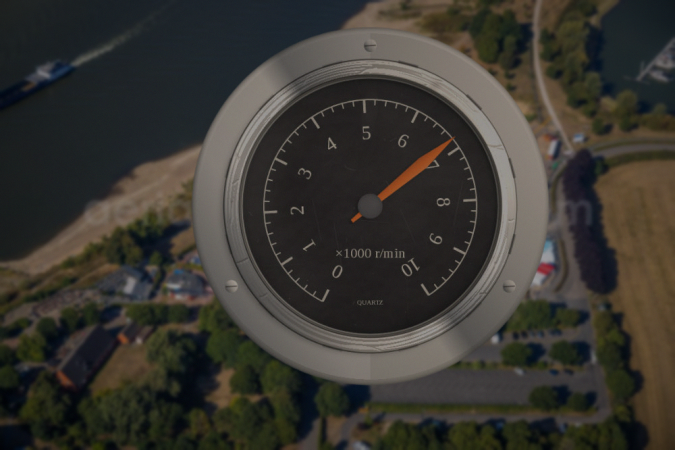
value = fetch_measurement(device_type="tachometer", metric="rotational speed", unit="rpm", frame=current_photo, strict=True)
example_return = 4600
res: 6800
